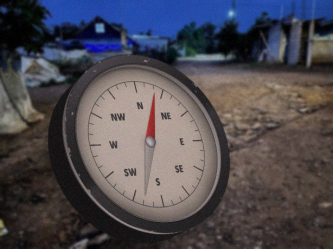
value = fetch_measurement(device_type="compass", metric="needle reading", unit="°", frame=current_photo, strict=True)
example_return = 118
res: 20
